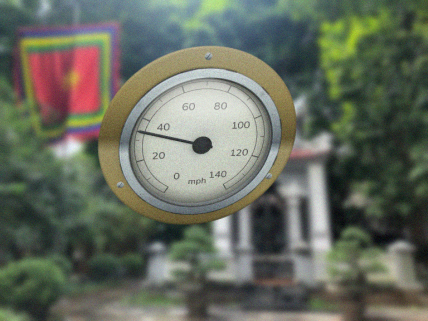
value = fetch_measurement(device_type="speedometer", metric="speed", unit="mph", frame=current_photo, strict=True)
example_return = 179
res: 35
